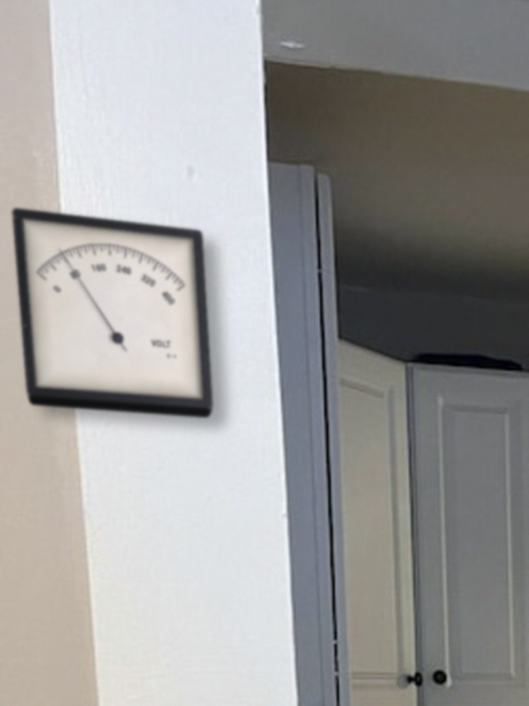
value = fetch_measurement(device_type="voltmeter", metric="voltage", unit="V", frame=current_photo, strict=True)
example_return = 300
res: 80
